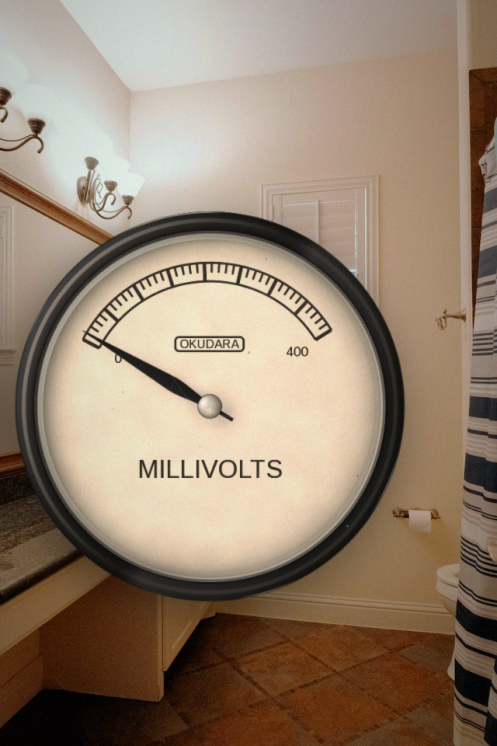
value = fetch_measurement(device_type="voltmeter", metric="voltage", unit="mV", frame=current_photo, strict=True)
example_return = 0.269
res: 10
